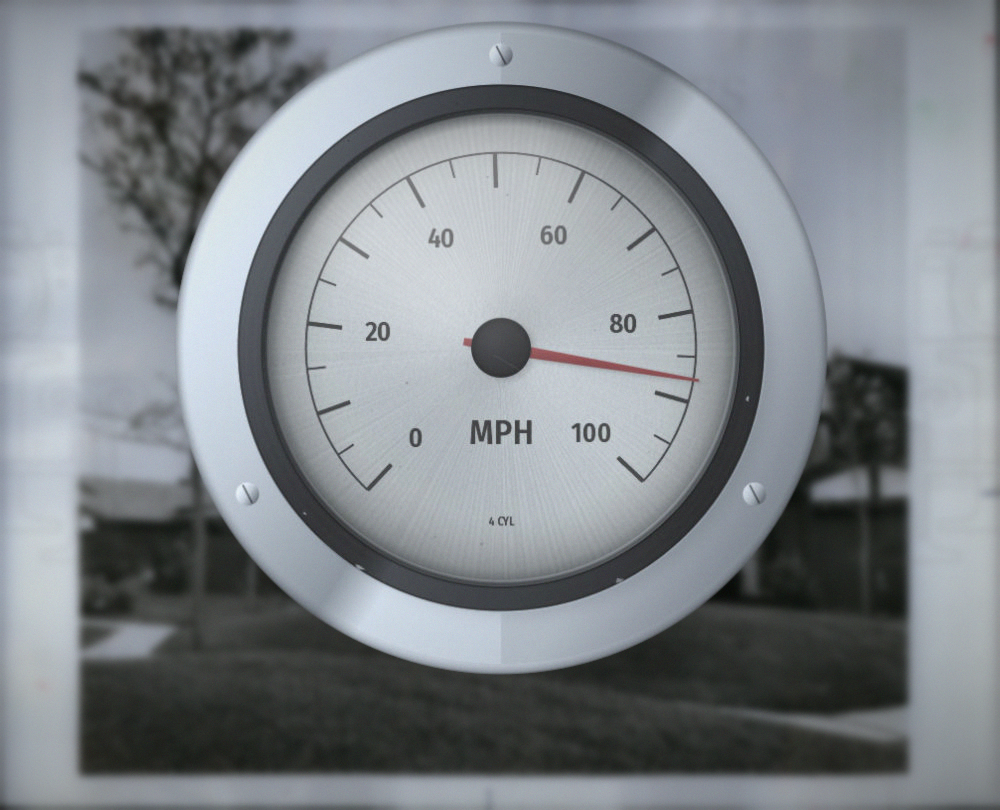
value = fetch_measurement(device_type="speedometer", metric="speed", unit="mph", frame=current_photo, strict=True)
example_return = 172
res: 87.5
